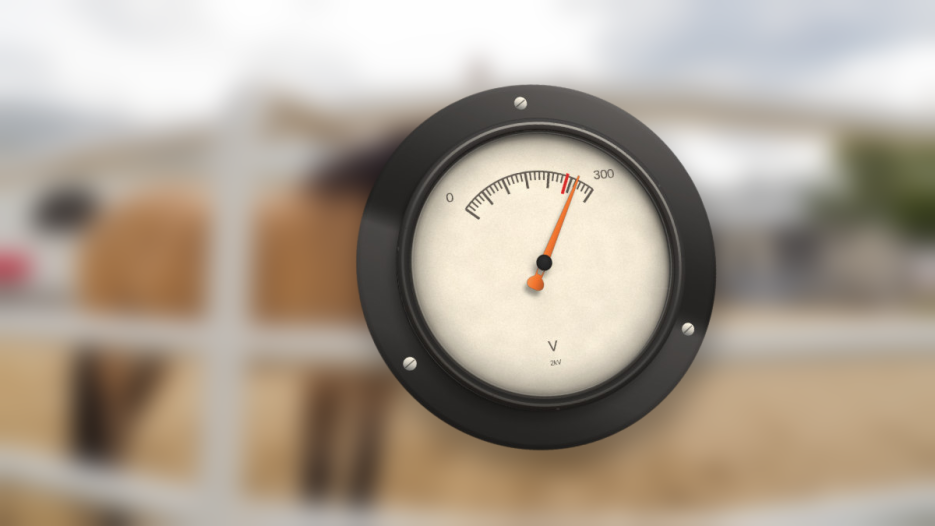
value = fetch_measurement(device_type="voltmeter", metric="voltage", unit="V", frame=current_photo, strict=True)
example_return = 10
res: 260
